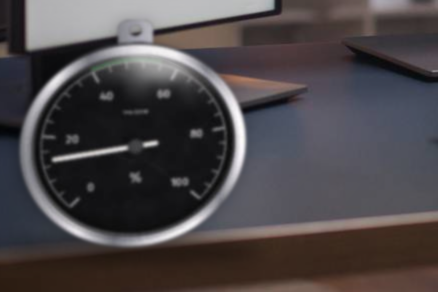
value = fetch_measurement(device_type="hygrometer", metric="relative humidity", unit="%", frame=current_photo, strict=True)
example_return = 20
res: 14
